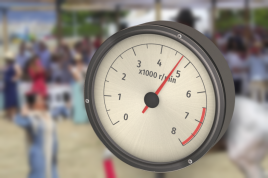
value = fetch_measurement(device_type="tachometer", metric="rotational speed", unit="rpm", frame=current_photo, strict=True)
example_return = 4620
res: 4750
